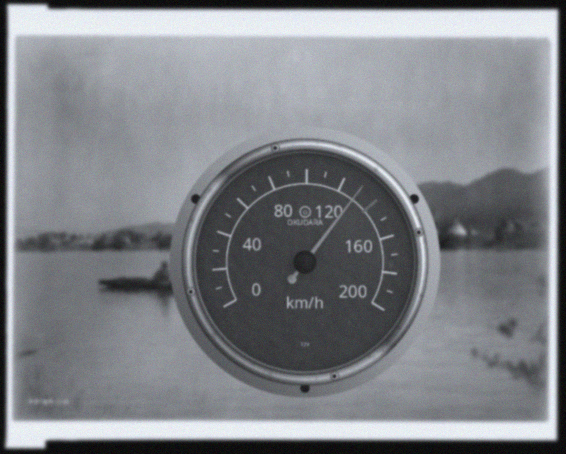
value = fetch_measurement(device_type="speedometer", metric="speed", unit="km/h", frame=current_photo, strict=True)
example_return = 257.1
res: 130
